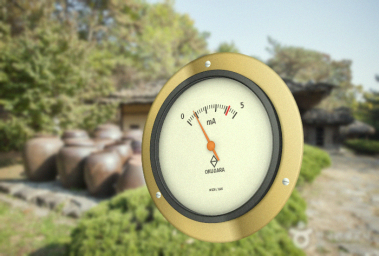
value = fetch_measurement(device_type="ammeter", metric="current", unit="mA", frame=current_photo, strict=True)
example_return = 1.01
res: 1
